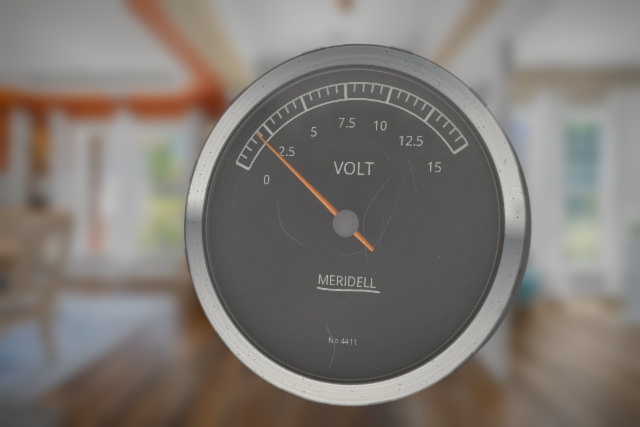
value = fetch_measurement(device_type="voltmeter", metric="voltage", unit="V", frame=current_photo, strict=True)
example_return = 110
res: 2
